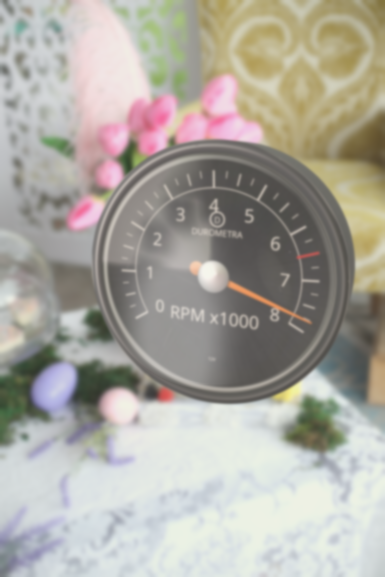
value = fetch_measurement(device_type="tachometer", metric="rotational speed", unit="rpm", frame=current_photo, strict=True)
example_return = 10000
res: 7750
